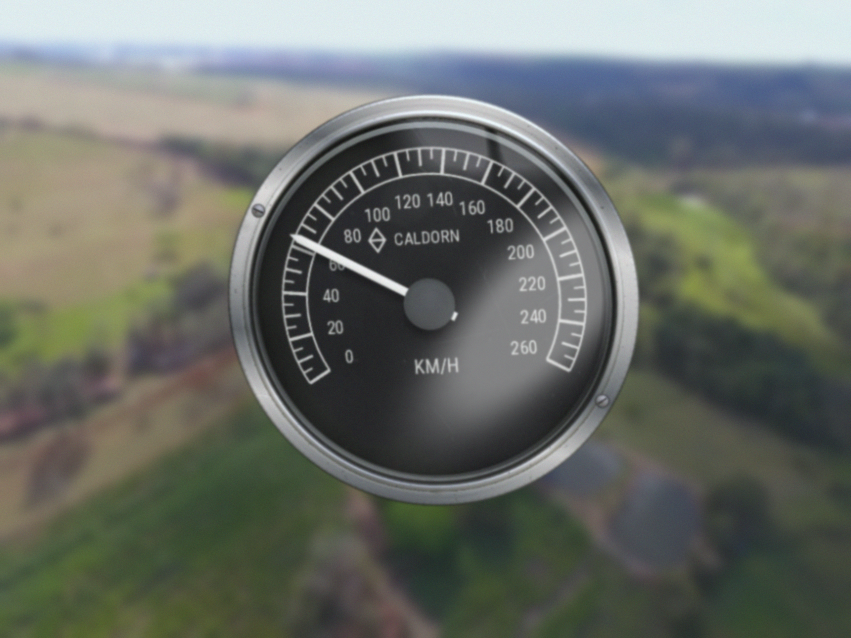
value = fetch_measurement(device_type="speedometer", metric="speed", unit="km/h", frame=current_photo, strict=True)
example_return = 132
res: 65
